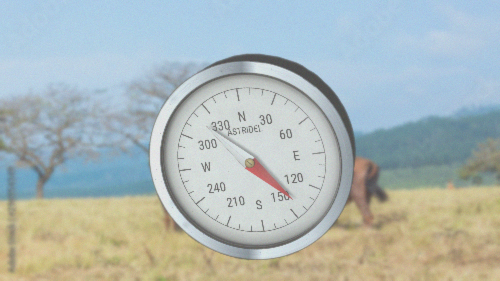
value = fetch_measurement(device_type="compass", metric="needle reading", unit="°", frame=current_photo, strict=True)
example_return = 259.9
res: 140
